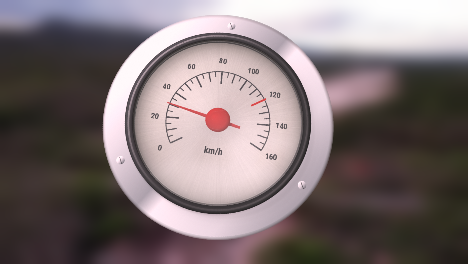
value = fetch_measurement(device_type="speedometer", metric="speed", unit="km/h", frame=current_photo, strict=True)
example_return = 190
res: 30
